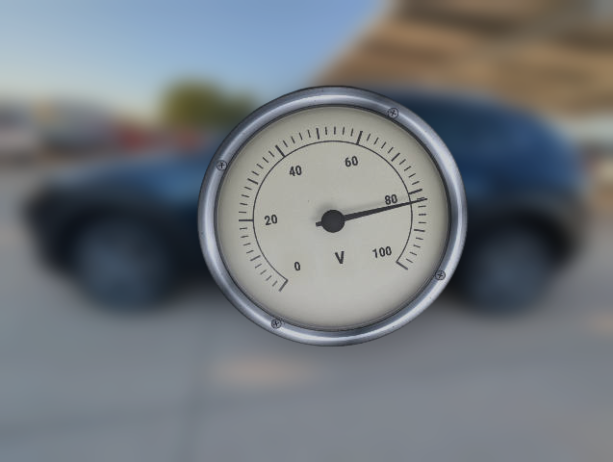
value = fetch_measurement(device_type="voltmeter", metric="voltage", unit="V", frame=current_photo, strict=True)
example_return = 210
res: 82
